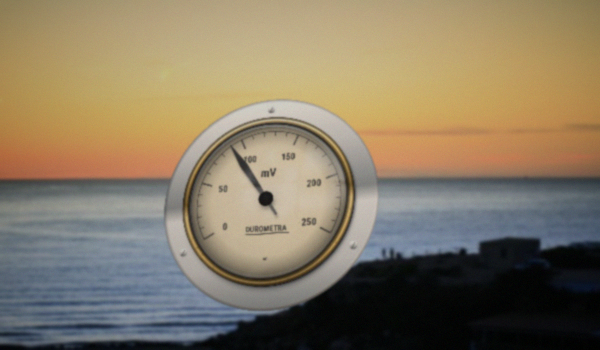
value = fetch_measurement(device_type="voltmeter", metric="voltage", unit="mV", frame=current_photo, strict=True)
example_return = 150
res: 90
